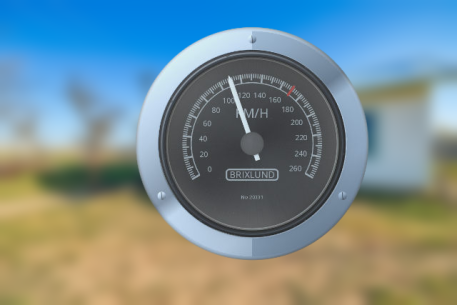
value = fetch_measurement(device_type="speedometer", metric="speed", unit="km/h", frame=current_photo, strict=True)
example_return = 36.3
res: 110
